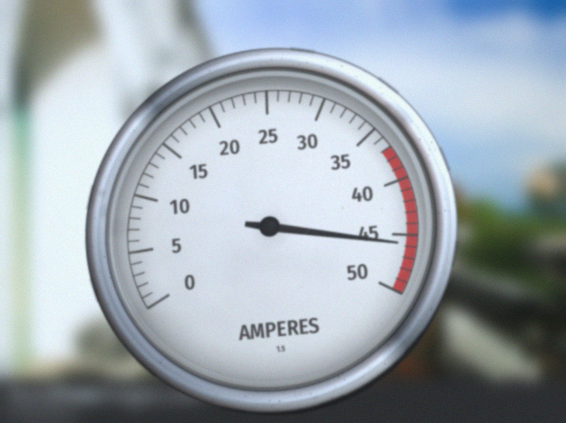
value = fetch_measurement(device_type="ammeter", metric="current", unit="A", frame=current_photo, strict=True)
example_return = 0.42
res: 46
